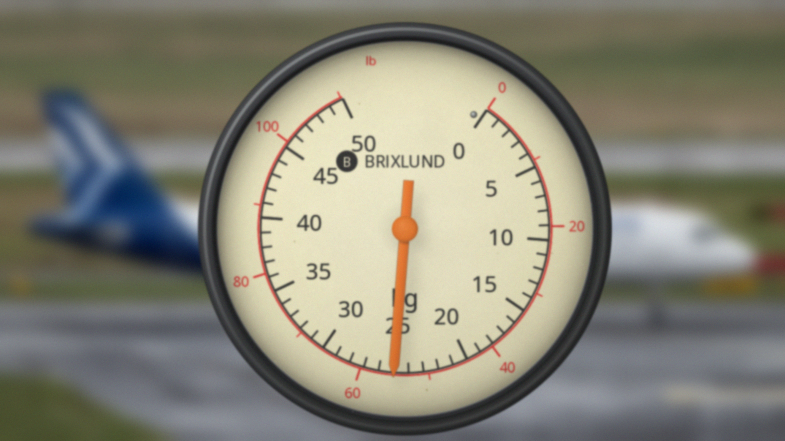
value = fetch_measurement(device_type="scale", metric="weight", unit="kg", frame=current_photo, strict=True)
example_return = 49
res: 25
